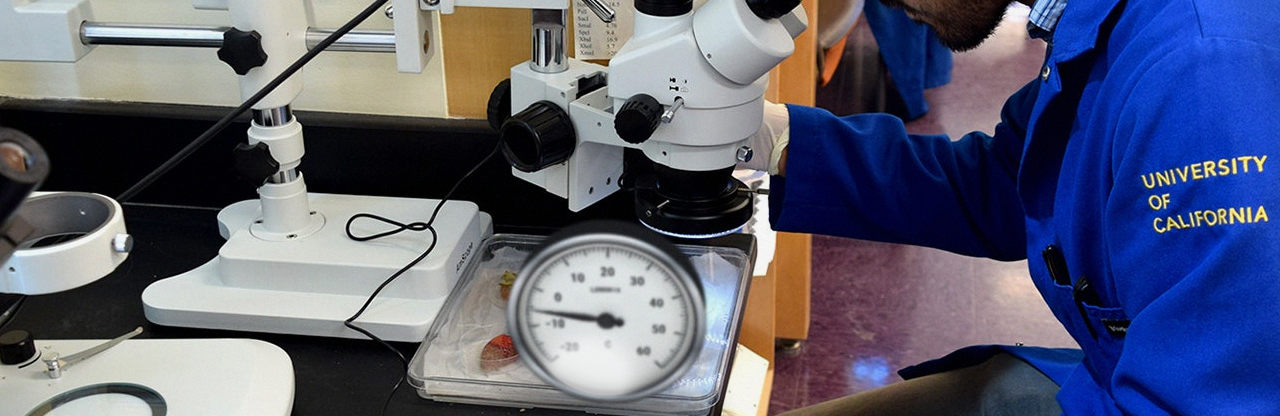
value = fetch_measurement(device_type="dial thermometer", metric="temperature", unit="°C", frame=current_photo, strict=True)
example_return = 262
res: -5
